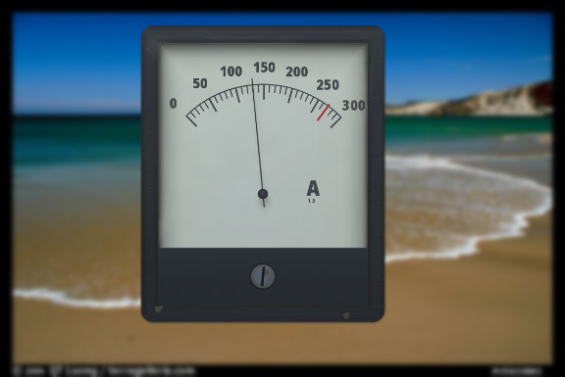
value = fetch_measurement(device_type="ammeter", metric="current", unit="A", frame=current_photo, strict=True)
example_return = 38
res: 130
